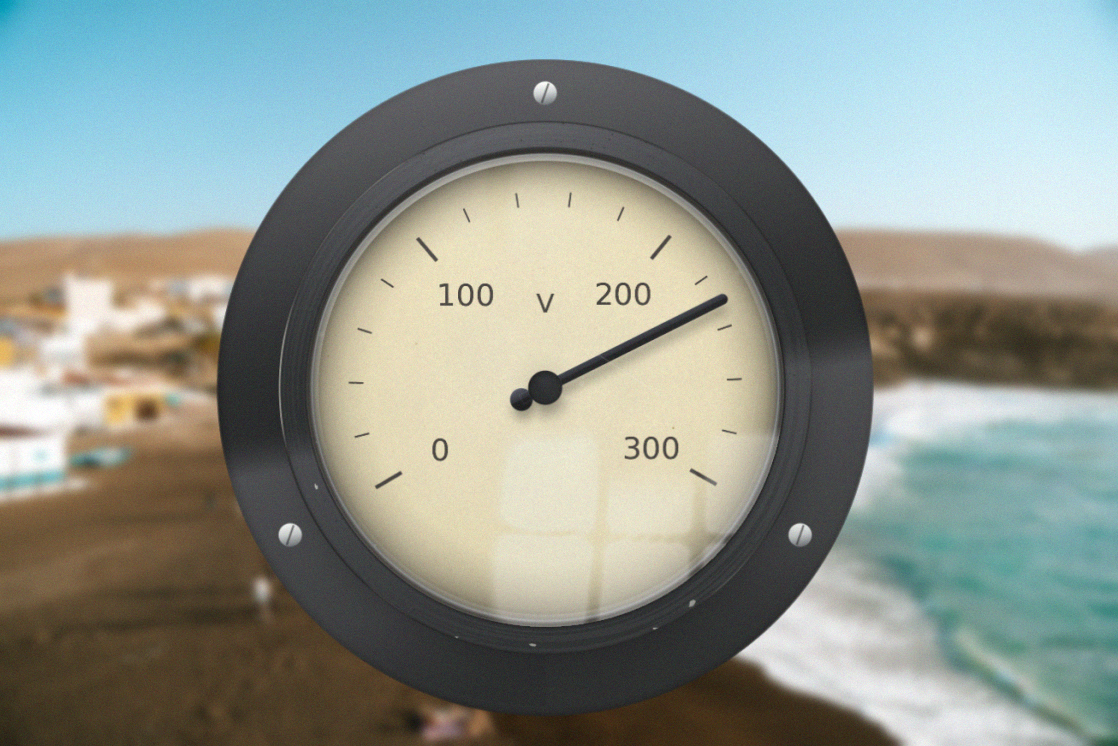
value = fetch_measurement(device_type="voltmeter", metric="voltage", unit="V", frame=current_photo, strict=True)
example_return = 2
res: 230
